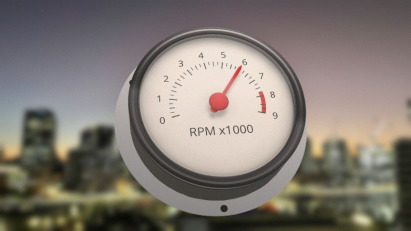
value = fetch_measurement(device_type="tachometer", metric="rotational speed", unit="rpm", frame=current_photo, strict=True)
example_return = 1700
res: 6000
